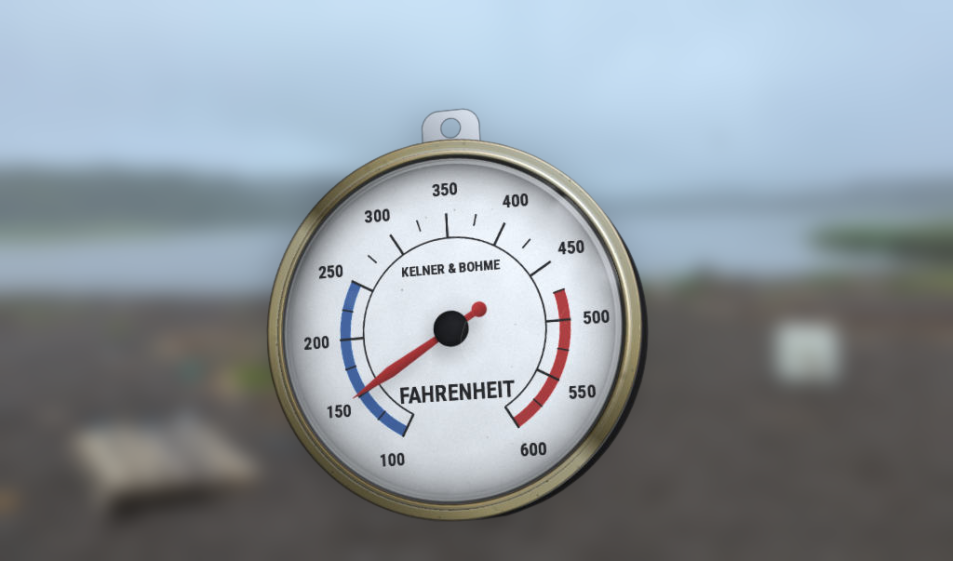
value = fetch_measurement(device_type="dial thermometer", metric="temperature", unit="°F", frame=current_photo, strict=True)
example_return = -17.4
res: 150
